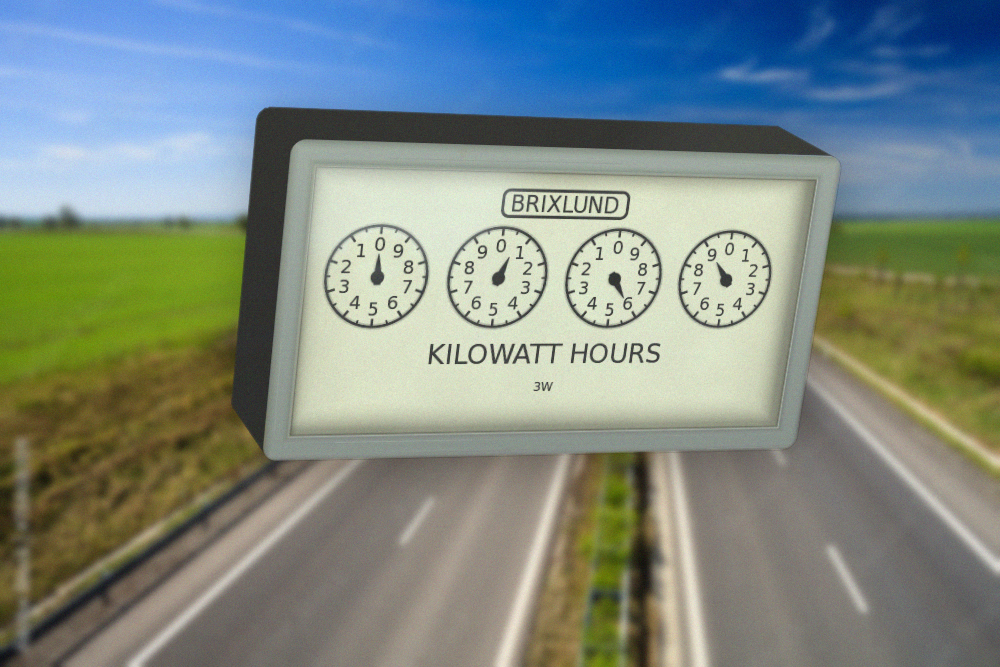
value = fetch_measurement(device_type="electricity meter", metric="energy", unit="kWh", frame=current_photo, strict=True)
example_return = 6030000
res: 59
